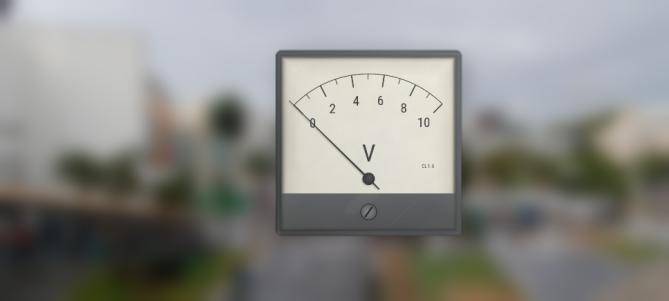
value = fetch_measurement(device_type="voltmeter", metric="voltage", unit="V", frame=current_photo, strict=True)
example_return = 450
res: 0
